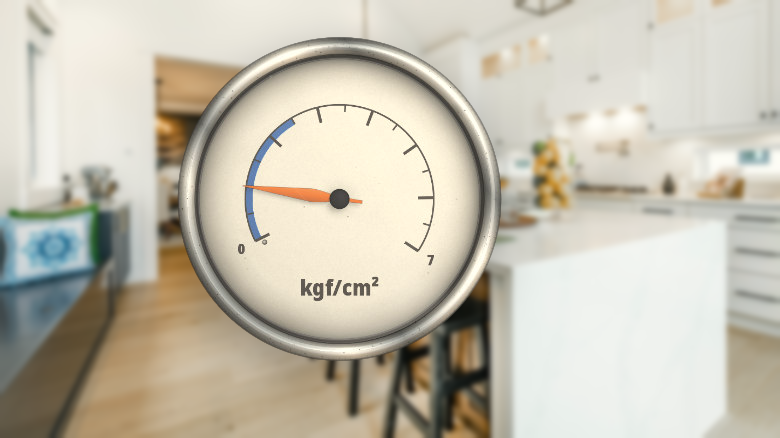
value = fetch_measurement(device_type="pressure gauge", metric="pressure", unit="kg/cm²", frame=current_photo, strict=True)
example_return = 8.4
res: 1
